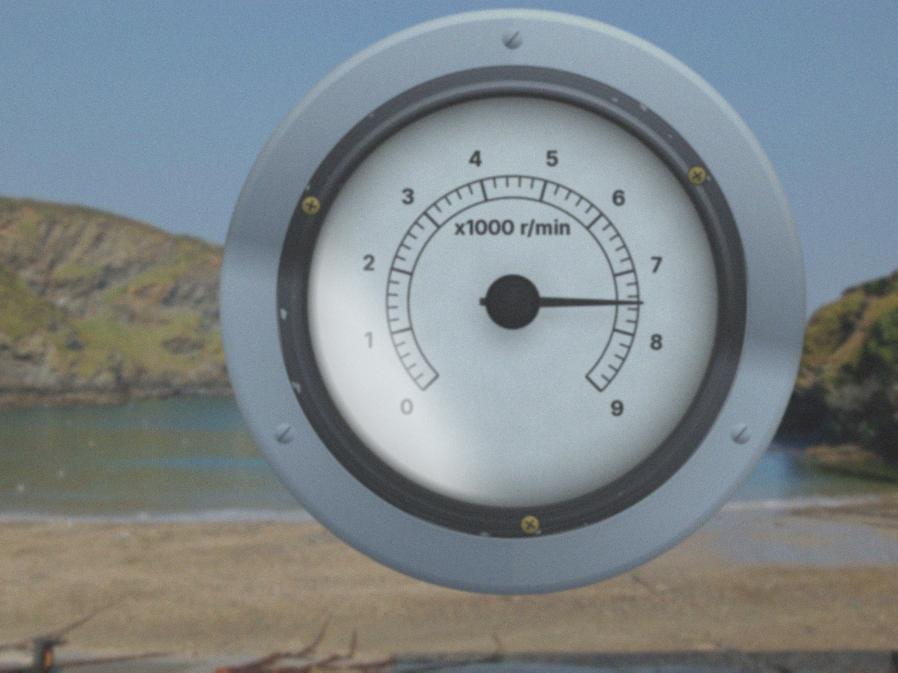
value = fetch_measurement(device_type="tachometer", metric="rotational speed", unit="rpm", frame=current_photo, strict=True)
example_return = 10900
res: 7500
